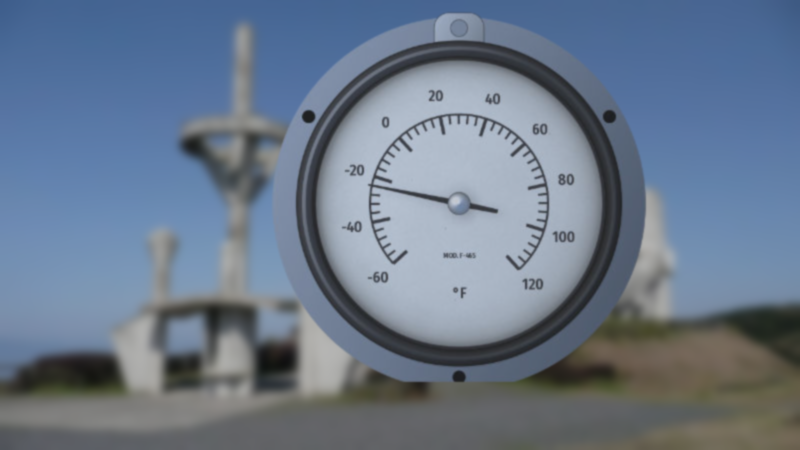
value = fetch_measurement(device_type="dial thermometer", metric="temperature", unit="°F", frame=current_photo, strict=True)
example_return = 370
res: -24
